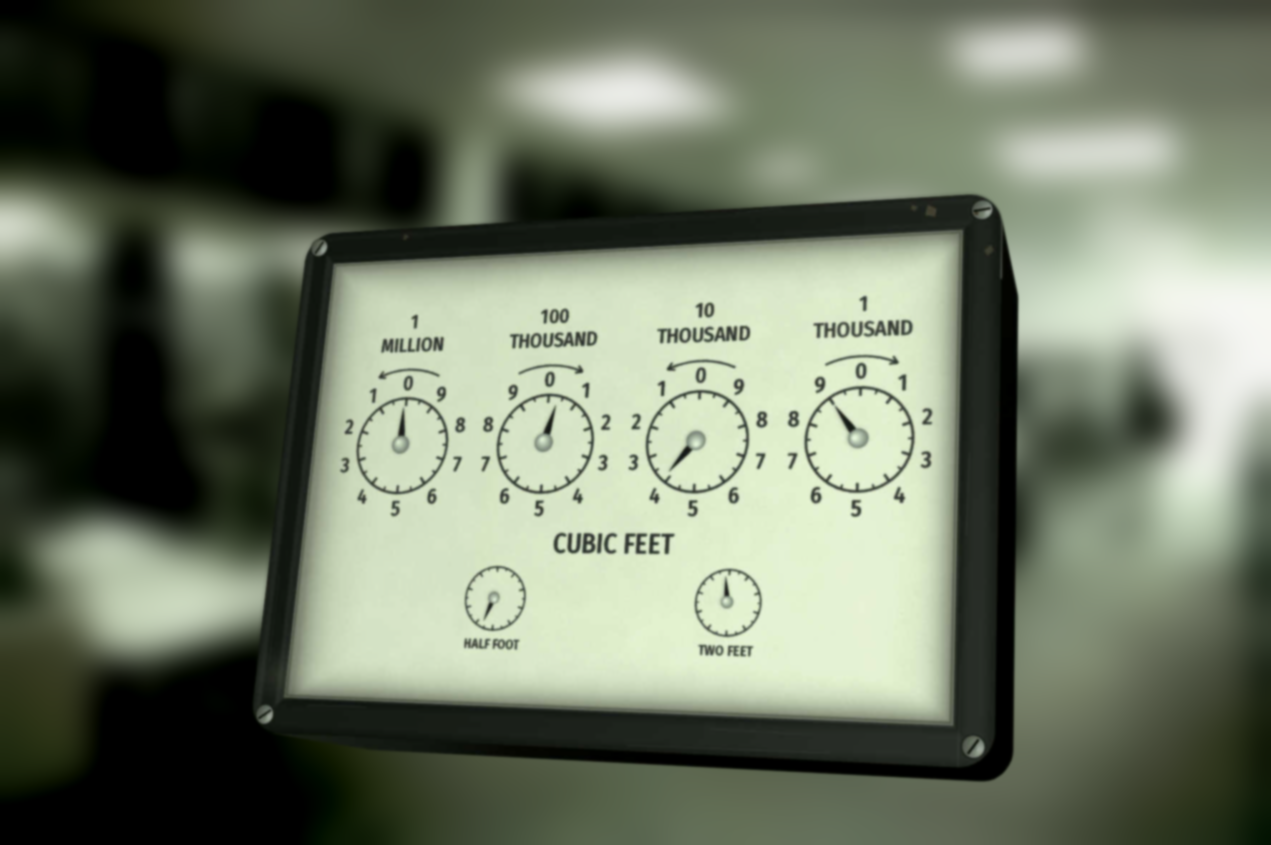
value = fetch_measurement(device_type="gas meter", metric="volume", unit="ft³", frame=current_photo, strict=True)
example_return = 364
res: 3900
